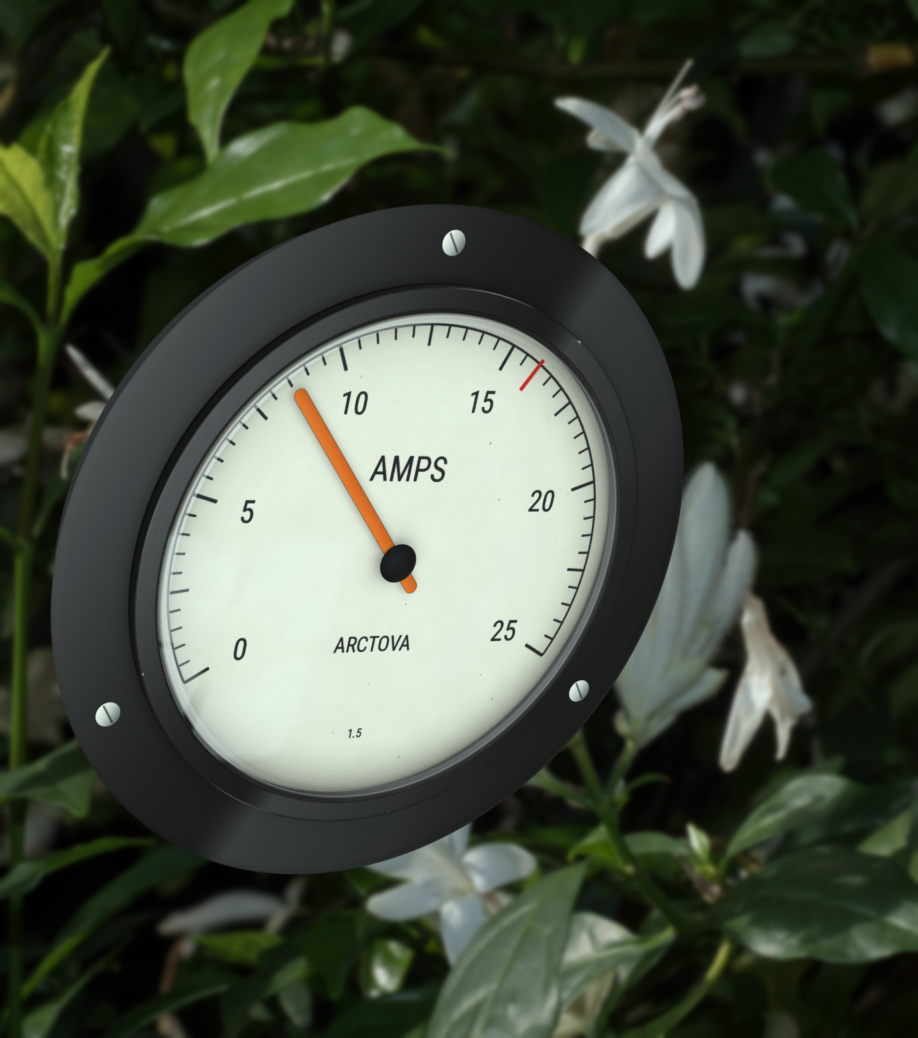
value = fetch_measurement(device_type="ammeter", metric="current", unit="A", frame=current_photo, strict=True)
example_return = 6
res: 8.5
